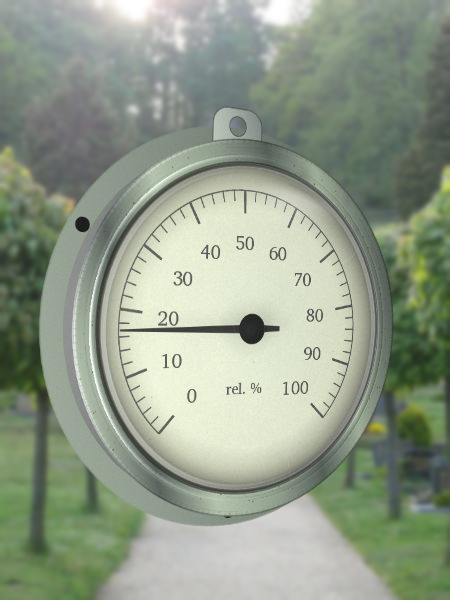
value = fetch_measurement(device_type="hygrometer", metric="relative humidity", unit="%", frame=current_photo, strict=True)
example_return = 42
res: 17
